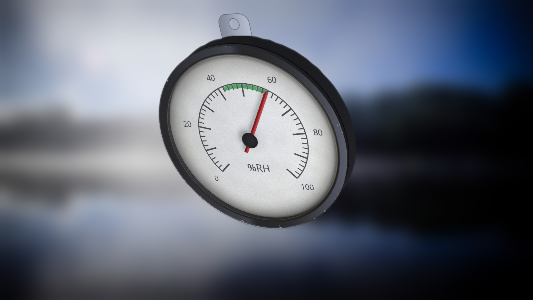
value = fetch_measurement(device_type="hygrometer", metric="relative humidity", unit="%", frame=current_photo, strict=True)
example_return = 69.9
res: 60
